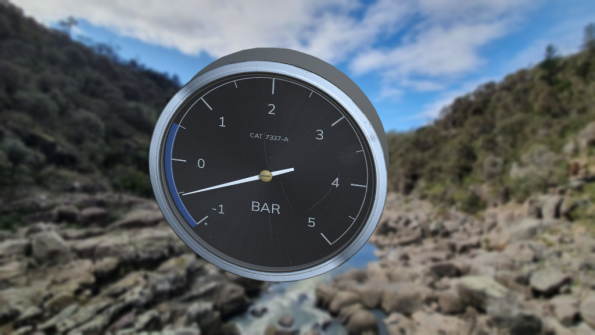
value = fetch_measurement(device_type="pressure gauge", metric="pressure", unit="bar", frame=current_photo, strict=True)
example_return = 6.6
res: -0.5
